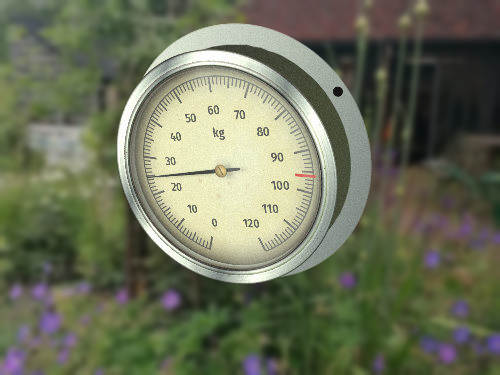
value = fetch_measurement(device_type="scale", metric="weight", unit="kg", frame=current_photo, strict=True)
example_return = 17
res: 25
